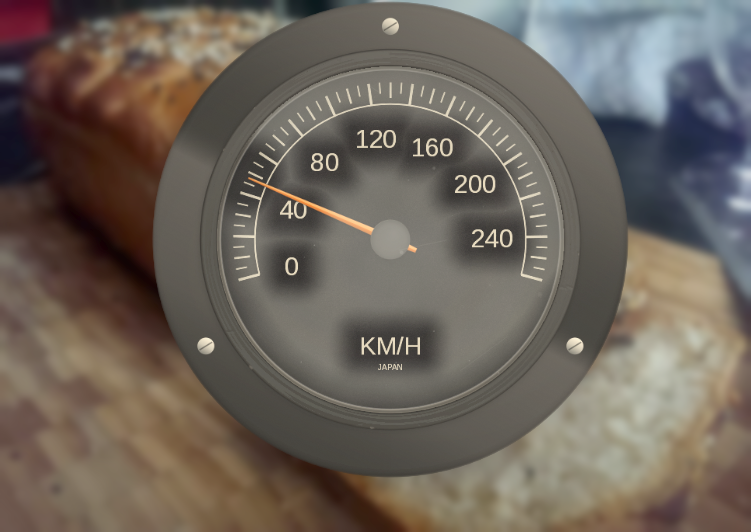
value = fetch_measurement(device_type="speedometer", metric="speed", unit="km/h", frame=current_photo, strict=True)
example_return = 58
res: 47.5
